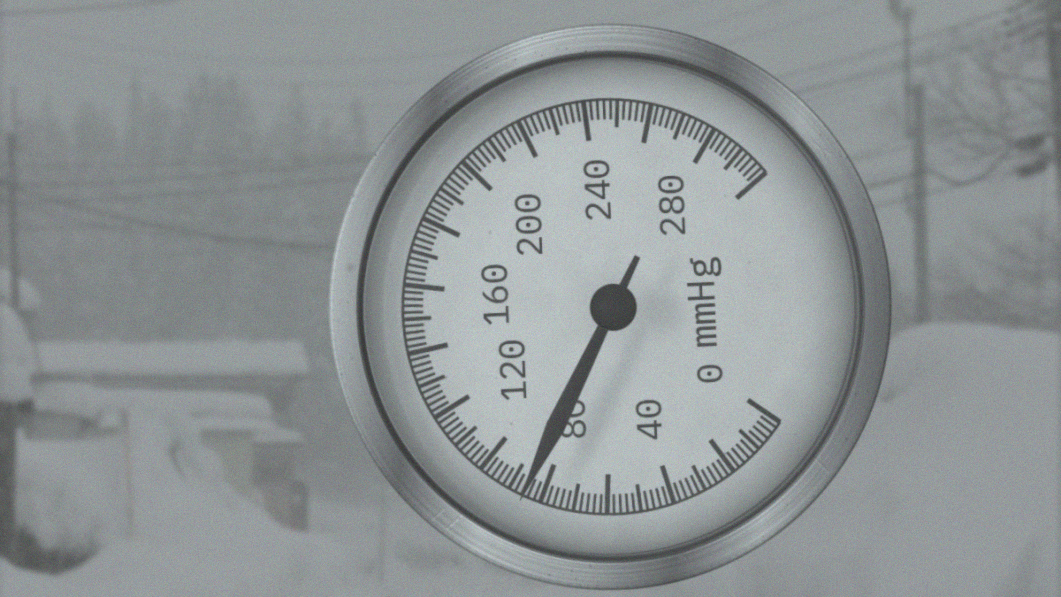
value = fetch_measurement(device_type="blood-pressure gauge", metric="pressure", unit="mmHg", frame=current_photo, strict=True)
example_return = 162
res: 86
